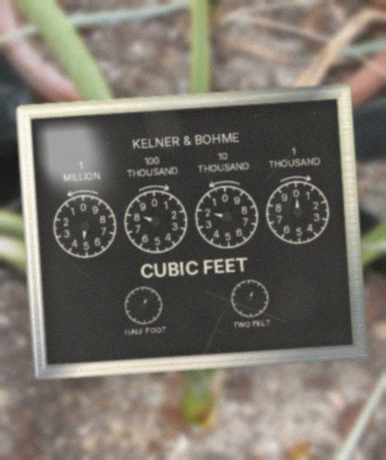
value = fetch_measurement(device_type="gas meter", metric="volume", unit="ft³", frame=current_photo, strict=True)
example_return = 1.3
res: 482000
